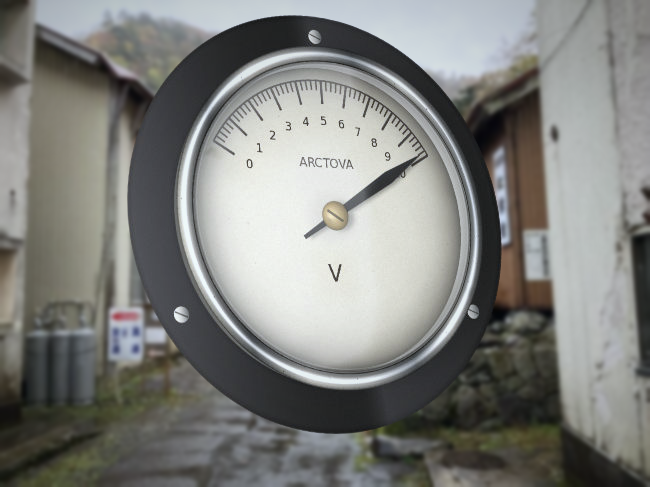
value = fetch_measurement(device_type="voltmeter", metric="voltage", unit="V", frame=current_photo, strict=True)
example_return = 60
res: 9.8
